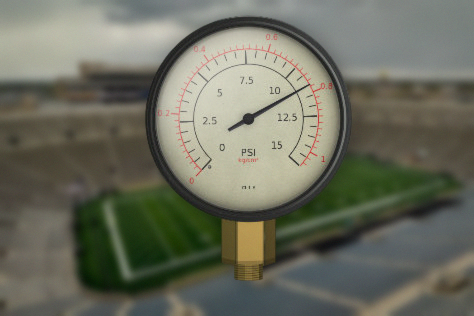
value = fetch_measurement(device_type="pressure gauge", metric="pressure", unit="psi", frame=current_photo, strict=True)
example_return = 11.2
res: 11
